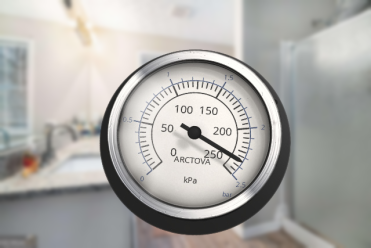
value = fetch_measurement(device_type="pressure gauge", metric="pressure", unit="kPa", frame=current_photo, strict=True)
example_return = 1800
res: 235
